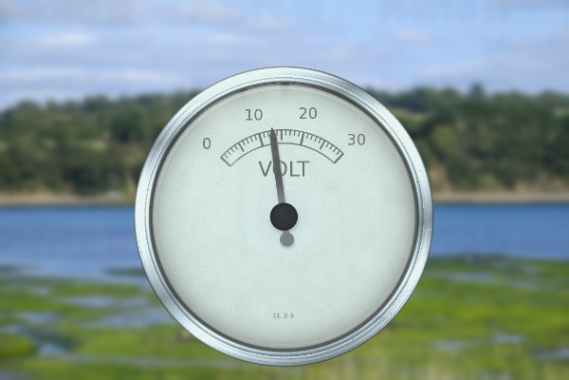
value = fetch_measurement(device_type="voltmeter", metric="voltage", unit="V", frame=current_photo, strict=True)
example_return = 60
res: 13
